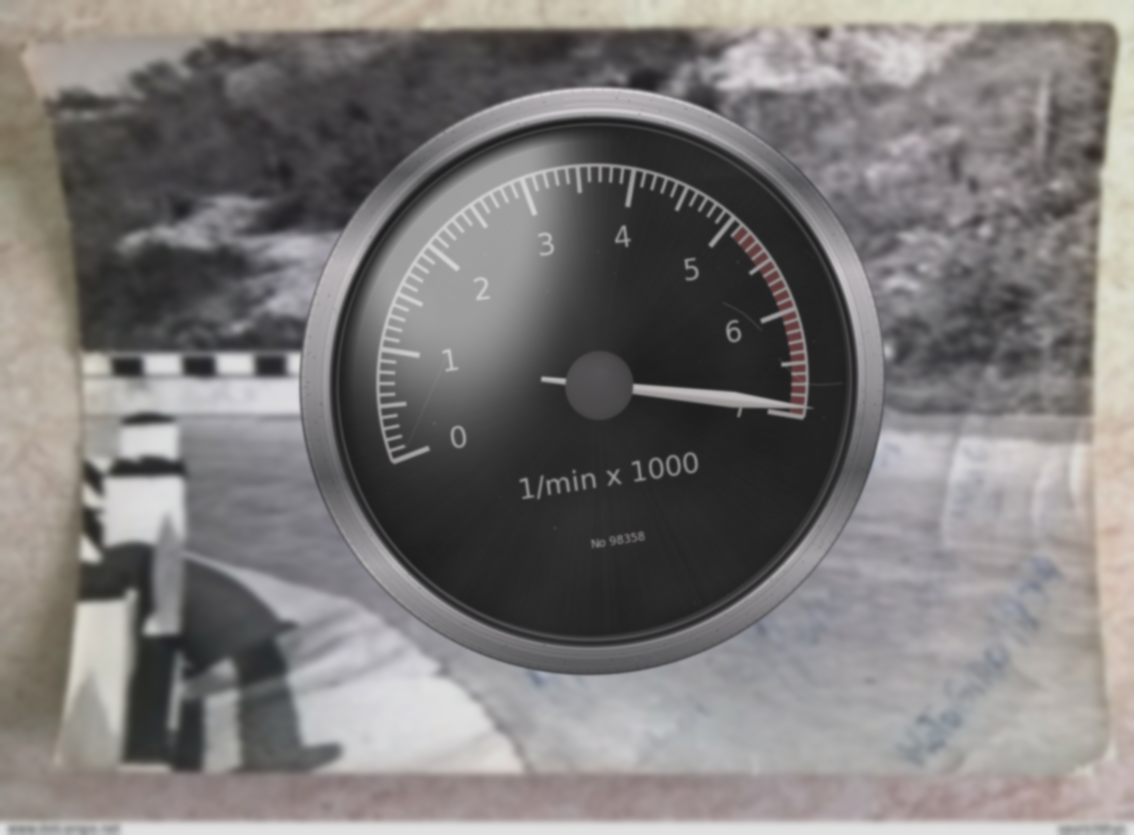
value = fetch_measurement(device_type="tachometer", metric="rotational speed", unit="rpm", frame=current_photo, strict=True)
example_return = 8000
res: 6900
